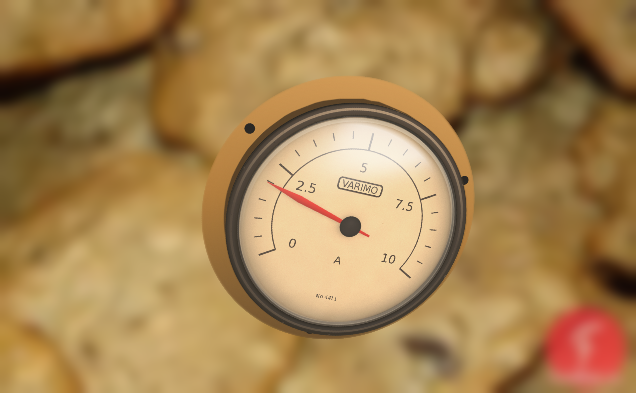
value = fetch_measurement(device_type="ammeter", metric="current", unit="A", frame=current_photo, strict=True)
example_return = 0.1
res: 2
